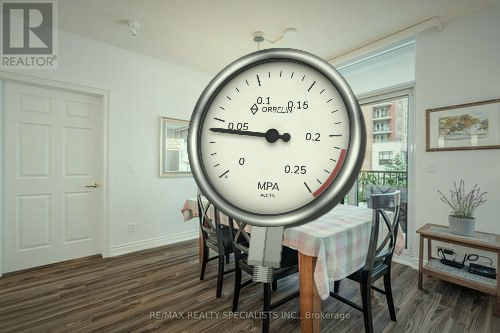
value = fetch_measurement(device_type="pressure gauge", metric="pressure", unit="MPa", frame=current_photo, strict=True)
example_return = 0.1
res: 0.04
